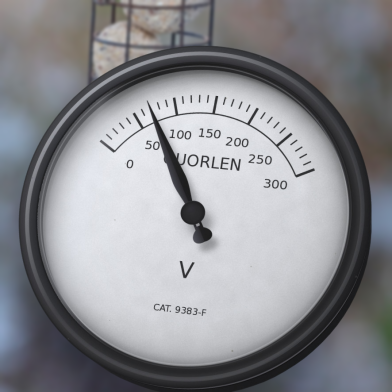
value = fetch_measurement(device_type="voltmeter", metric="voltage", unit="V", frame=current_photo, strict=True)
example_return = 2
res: 70
